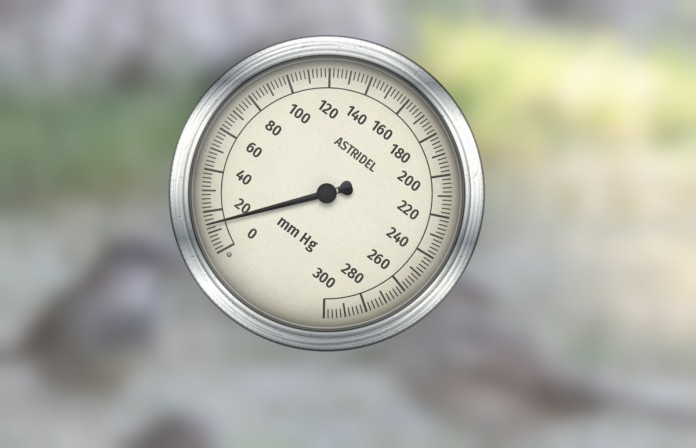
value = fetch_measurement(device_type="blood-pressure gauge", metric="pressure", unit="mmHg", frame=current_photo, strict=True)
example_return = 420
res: 14
